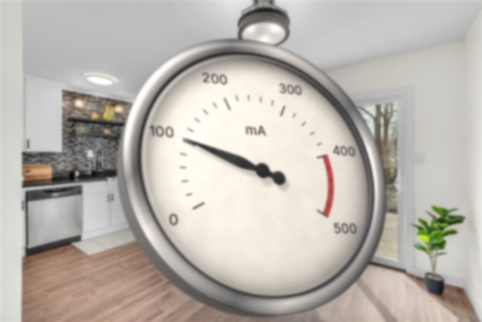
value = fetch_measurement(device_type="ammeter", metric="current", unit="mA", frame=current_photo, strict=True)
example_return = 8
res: 100
